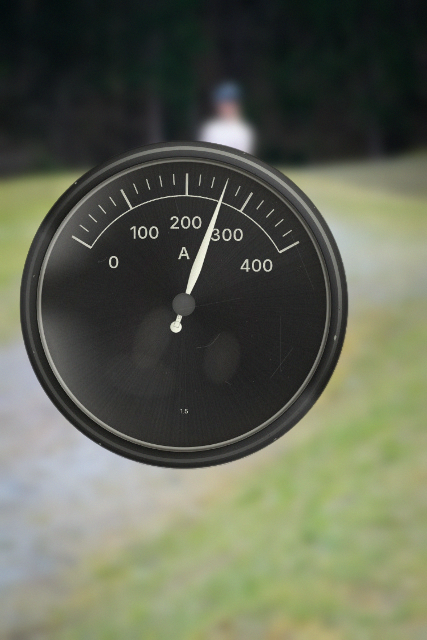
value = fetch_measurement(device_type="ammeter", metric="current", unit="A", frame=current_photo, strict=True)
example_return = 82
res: 260
